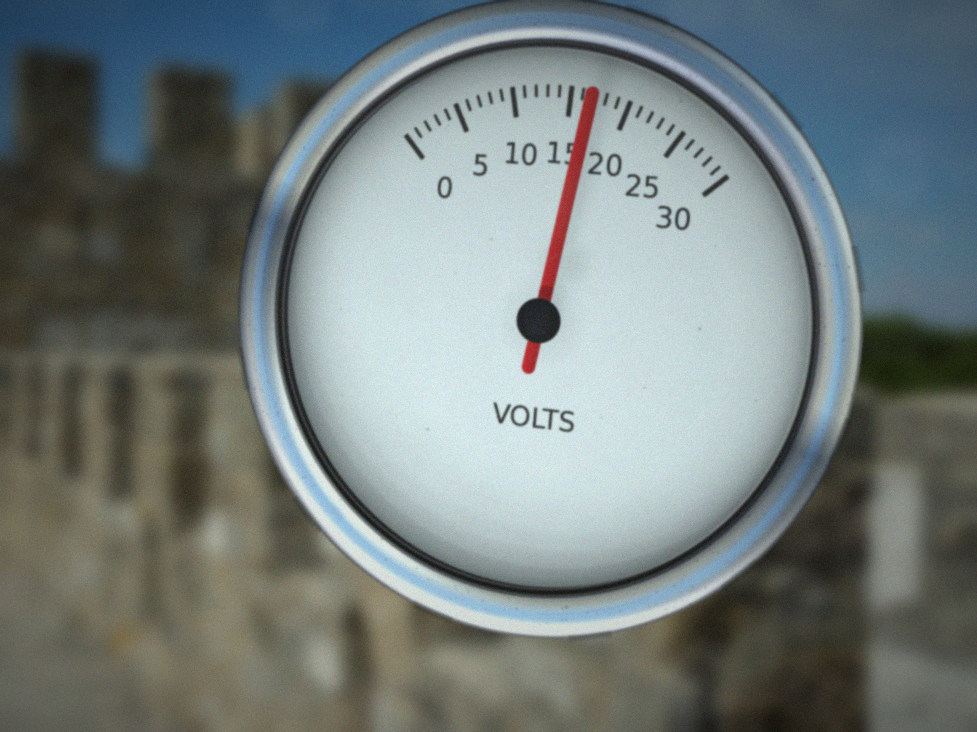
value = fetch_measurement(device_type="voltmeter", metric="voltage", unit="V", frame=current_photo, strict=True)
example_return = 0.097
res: 17
